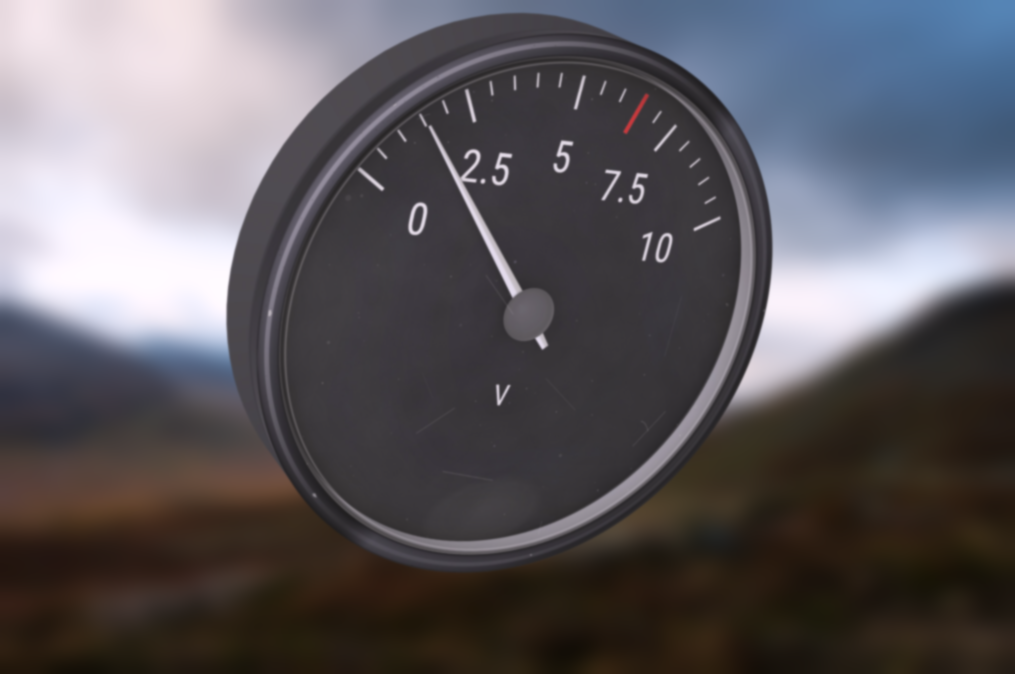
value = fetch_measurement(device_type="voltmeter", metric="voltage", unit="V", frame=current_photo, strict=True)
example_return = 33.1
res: 1.5
